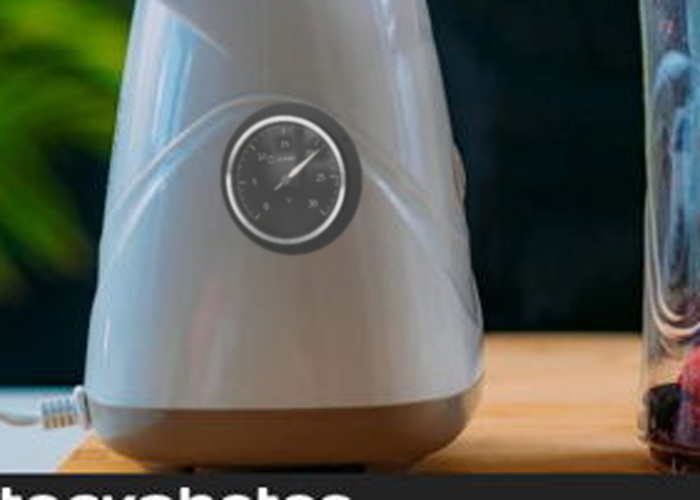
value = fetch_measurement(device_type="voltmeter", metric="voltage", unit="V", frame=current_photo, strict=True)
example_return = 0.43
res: 21
